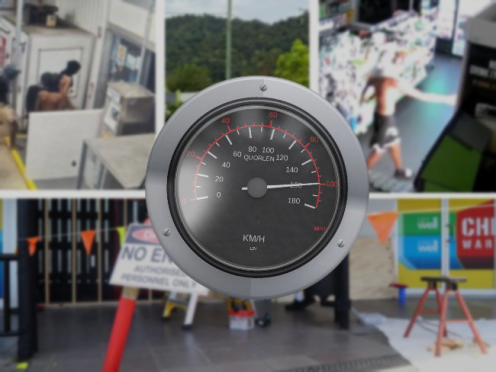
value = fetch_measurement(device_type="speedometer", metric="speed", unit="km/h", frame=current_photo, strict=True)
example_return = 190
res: 160
